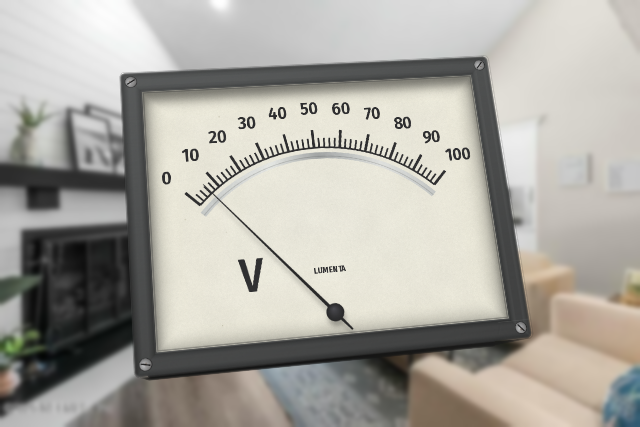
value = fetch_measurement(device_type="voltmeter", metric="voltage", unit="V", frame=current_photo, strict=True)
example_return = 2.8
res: 6
